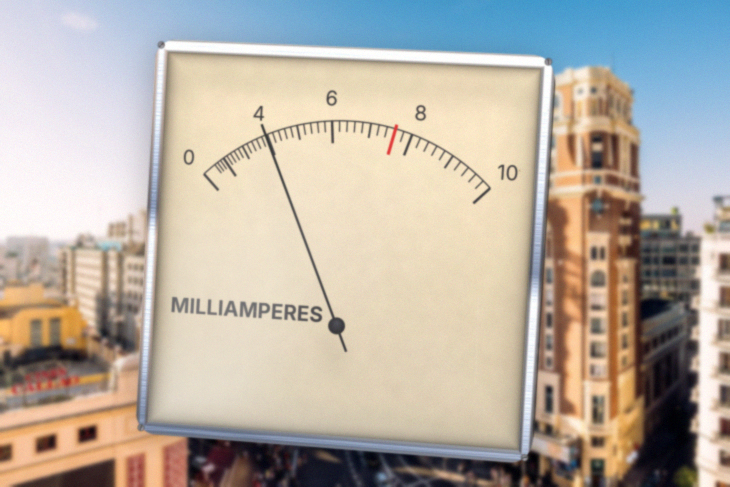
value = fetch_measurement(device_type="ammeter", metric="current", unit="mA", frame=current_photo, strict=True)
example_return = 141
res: 4
